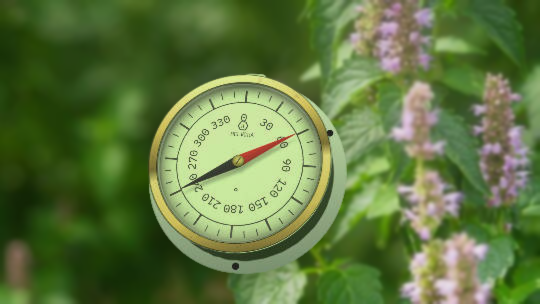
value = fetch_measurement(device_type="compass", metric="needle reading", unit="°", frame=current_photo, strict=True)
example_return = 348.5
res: 60
